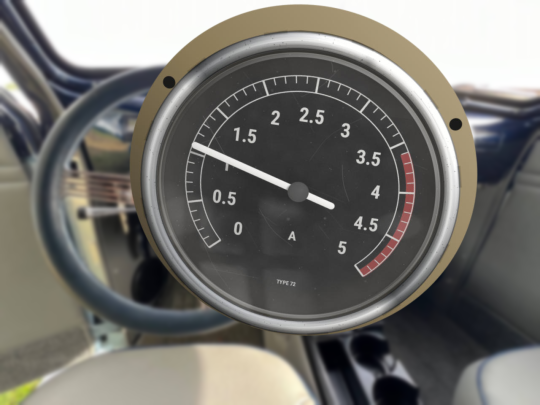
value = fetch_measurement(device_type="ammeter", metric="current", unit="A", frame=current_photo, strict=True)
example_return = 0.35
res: 1.1
